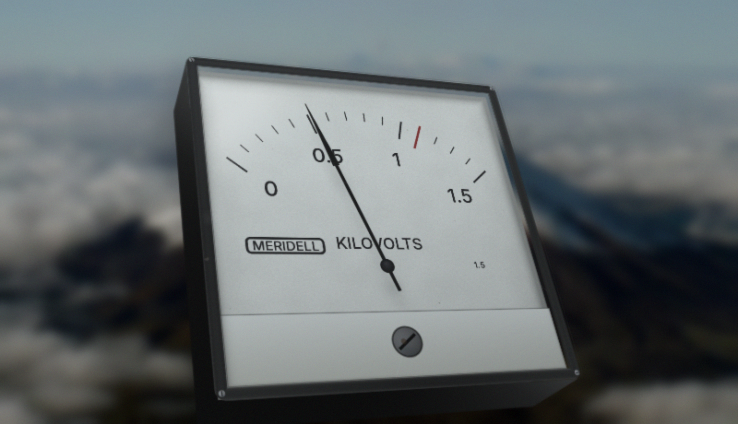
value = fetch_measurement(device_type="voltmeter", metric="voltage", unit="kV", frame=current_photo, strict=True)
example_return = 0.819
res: 0.5
